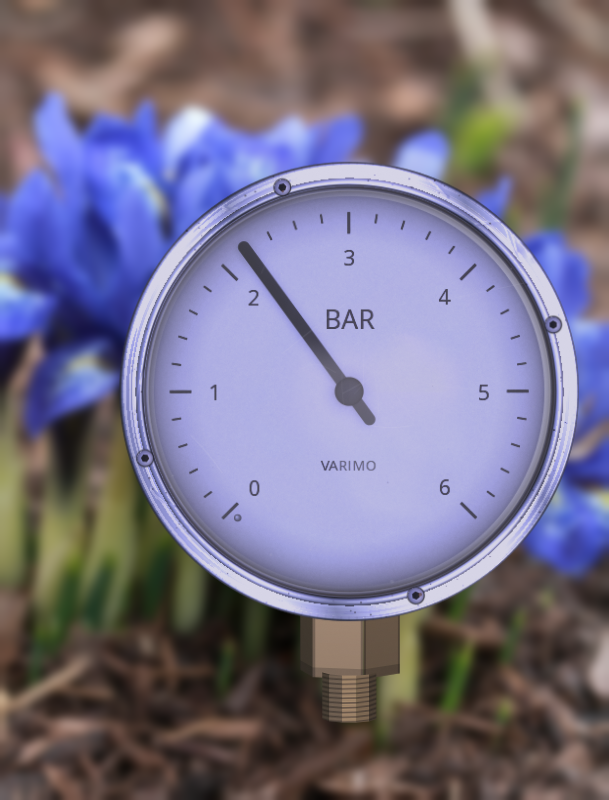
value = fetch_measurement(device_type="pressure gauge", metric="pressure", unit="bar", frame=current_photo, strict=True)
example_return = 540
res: 2.2
